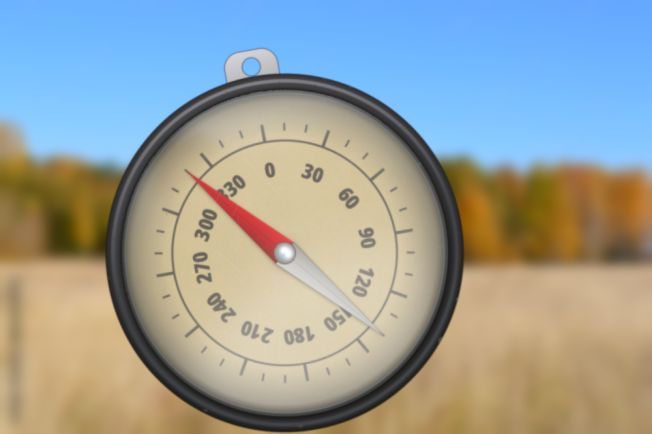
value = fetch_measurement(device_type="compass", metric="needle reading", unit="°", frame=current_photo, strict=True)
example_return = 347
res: 320
